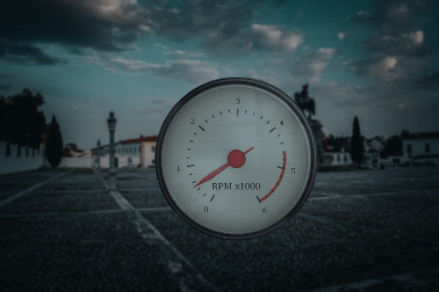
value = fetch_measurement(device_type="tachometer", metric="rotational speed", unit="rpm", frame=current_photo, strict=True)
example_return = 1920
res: 500
